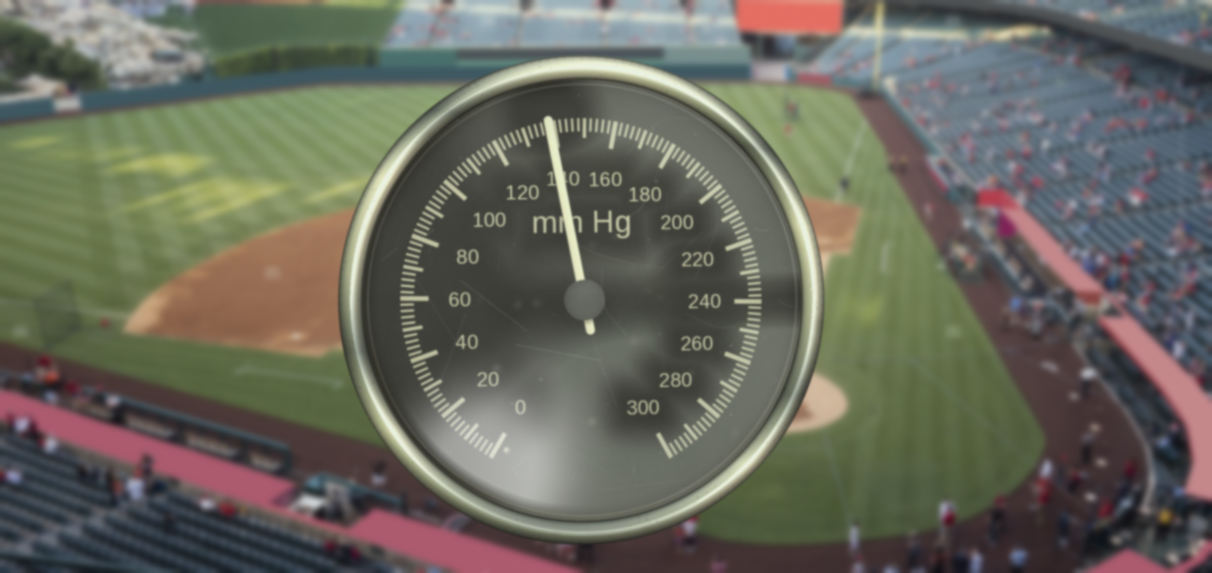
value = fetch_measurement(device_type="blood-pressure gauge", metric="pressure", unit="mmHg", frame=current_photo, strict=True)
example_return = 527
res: 138
